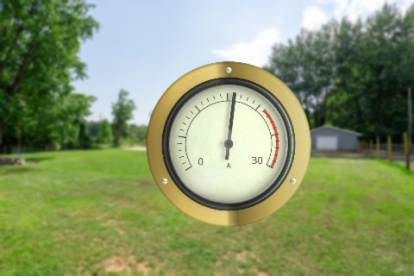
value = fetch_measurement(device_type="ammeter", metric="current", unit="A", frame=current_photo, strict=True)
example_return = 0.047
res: 16
